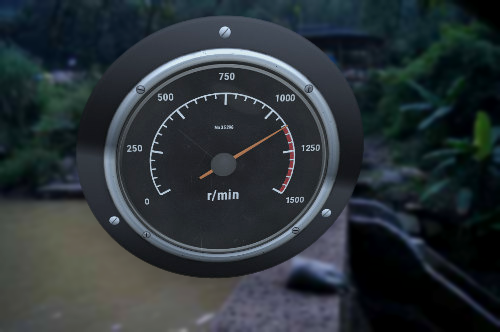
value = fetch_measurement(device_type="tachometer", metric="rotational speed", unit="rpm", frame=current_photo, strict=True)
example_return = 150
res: 1100
